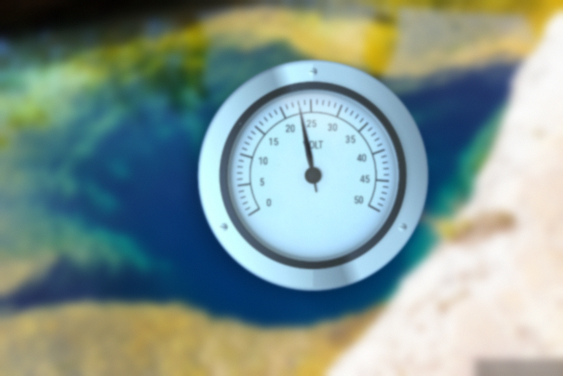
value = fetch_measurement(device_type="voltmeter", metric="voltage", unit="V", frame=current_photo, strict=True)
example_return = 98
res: 23
